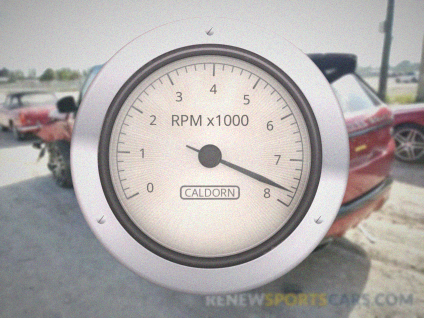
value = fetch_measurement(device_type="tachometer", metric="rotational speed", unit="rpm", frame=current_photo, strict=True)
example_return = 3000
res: 7700
